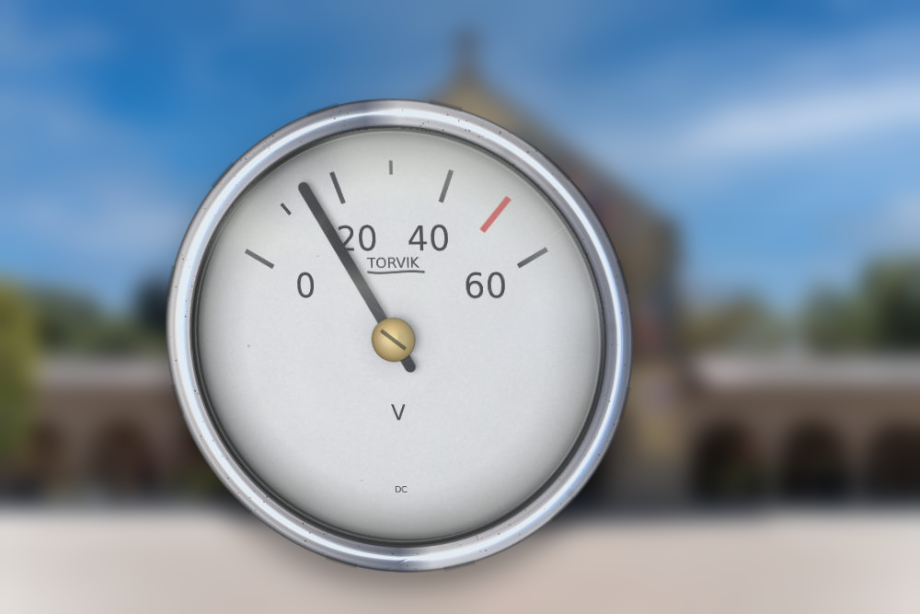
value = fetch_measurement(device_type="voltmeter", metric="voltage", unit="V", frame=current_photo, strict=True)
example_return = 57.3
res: 15
